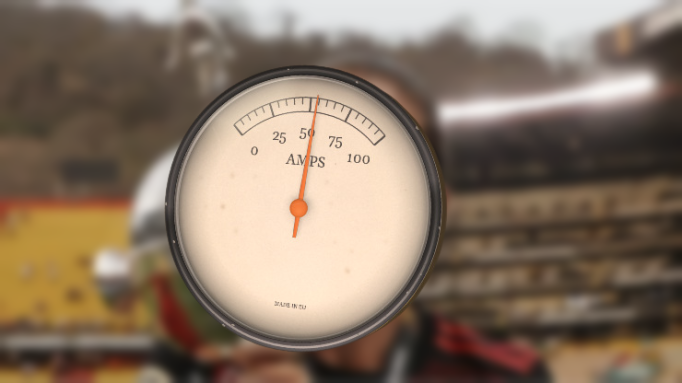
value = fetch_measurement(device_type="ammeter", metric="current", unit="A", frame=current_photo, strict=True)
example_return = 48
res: 55
